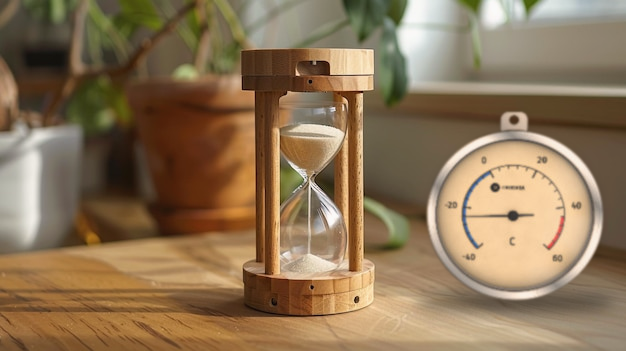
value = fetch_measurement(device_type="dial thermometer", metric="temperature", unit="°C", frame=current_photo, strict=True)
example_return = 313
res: -24
